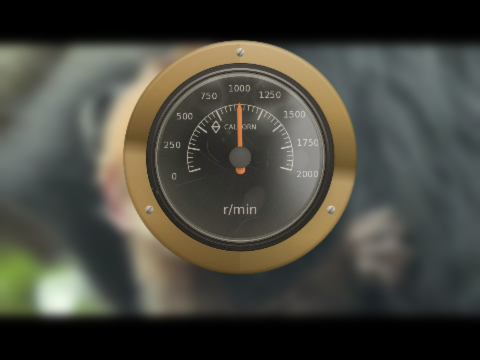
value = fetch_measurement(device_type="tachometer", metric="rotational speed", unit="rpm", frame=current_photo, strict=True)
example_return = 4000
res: 1000
